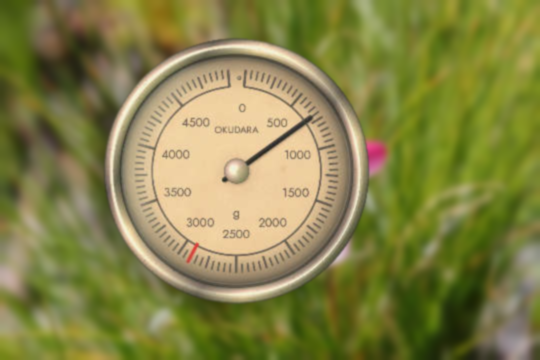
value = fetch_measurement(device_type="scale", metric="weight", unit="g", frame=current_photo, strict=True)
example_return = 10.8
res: 700
